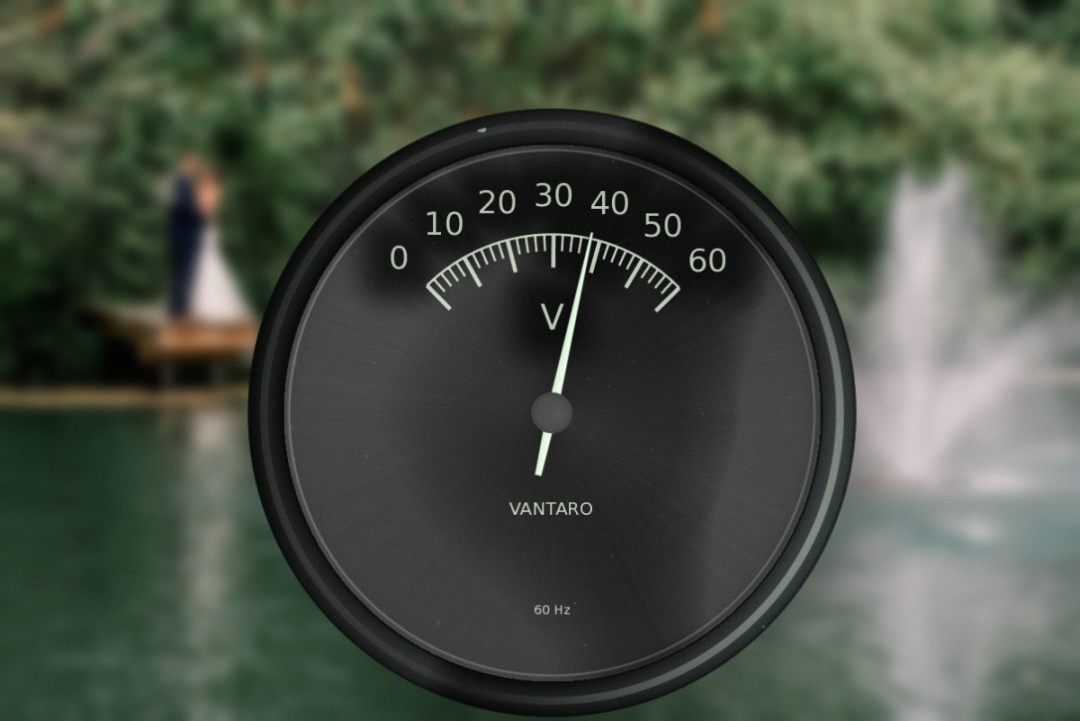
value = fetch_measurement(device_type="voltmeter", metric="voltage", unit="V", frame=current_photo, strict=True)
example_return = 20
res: 38
